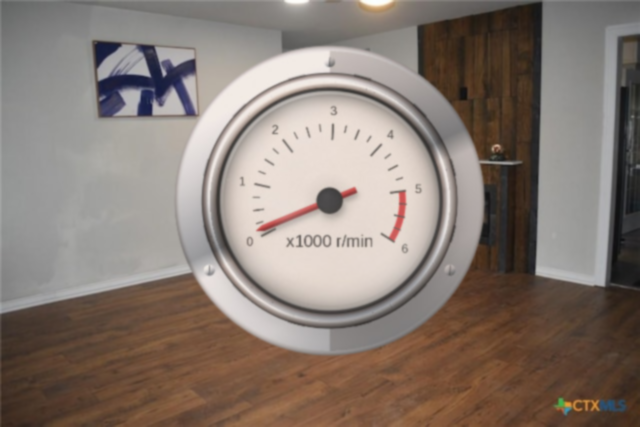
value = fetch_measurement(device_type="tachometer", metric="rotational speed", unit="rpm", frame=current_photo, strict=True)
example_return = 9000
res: 125
